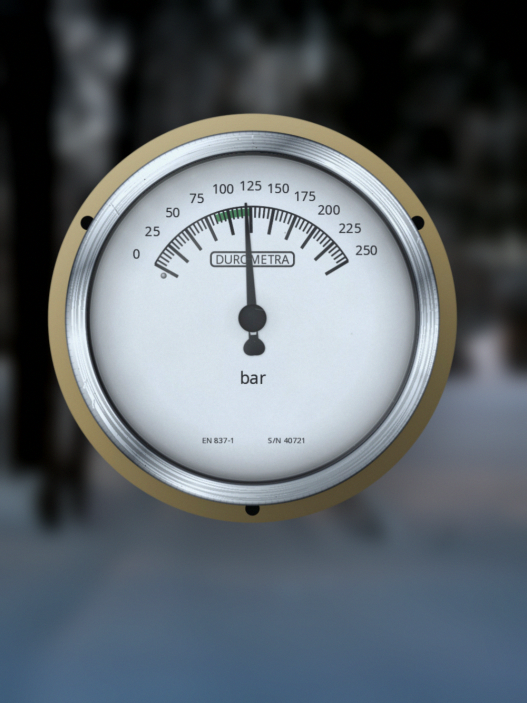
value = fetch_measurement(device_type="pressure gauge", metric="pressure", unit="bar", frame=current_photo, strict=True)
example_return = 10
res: 120
